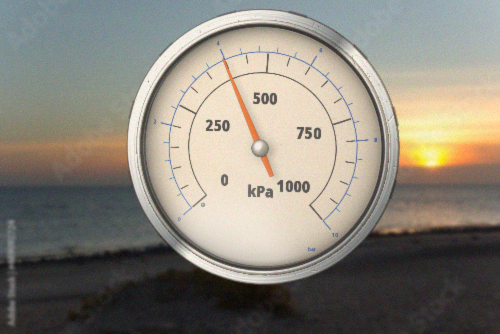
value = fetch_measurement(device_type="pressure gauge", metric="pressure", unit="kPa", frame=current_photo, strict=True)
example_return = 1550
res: 400
